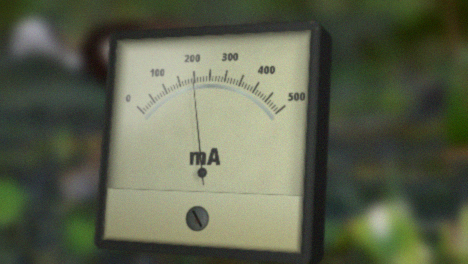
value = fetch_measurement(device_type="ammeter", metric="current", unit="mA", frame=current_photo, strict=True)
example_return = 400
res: 200
